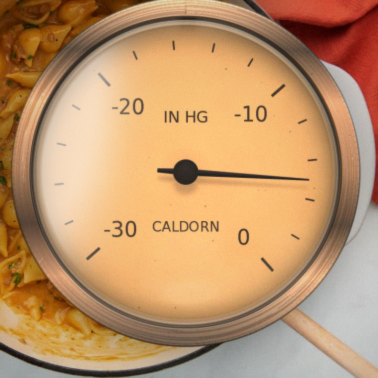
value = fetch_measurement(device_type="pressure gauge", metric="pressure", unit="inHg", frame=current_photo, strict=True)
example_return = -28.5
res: -5
